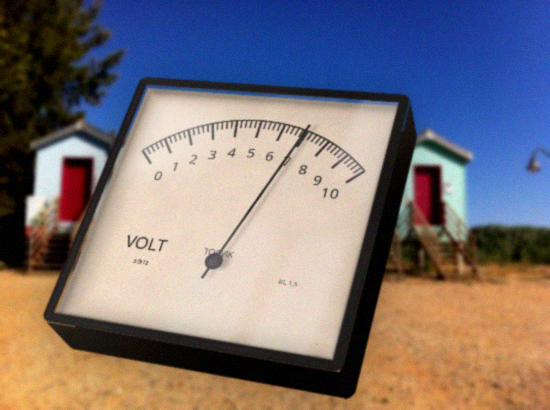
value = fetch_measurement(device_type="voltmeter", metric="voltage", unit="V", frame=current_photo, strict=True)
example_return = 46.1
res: 7
